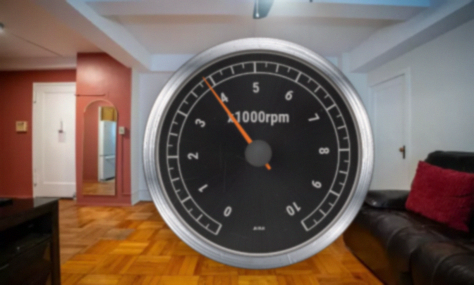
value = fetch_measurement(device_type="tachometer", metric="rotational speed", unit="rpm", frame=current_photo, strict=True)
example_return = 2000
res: 3875
